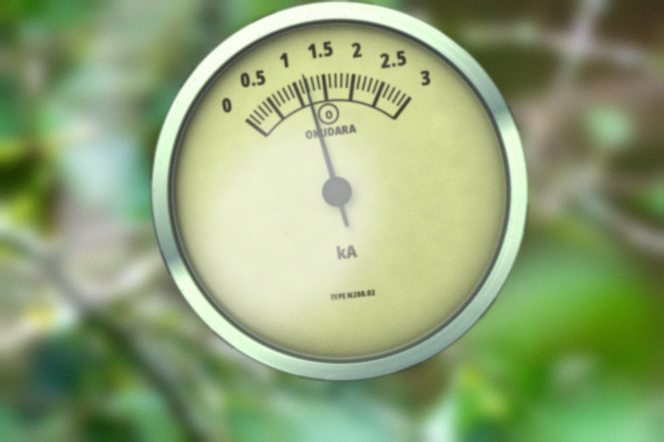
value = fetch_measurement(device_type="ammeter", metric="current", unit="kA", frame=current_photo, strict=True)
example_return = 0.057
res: 1.2
